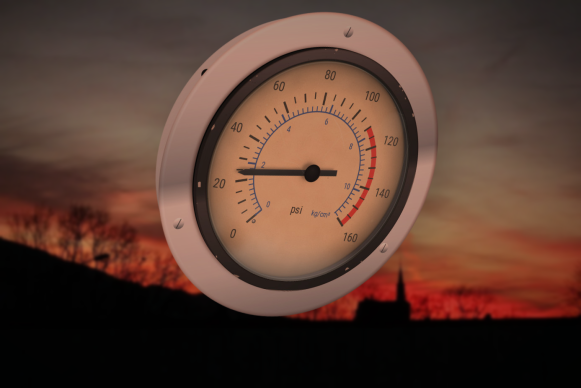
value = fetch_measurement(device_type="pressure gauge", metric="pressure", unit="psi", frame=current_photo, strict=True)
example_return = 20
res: 25
